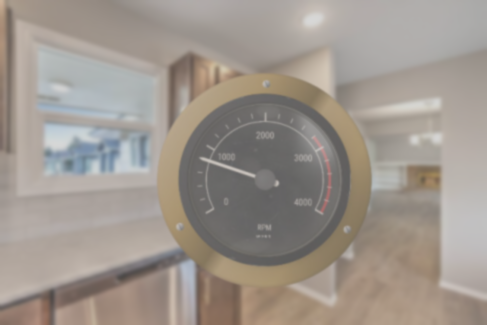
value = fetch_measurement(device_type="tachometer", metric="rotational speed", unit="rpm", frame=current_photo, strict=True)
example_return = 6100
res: 800
